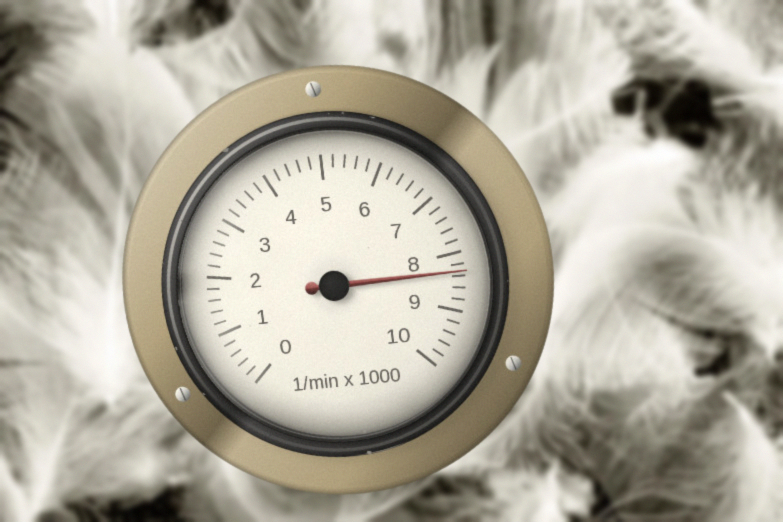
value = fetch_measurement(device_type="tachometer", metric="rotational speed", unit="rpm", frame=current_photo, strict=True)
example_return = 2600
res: 8300
